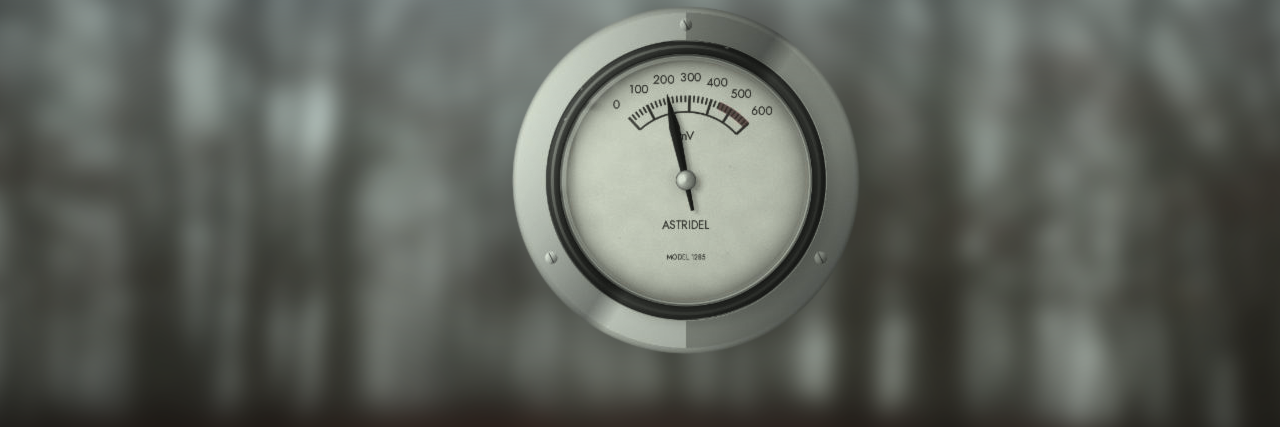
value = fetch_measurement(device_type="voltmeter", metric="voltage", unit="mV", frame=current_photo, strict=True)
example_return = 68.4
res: 200
